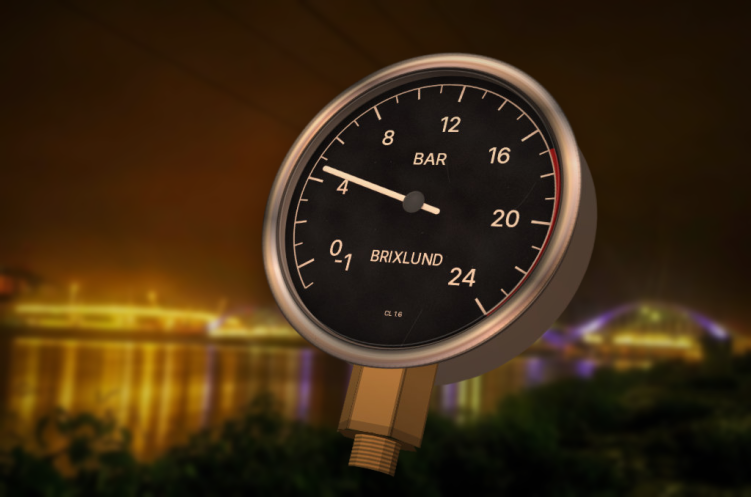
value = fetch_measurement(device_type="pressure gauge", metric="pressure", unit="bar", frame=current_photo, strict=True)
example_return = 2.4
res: 4.5
